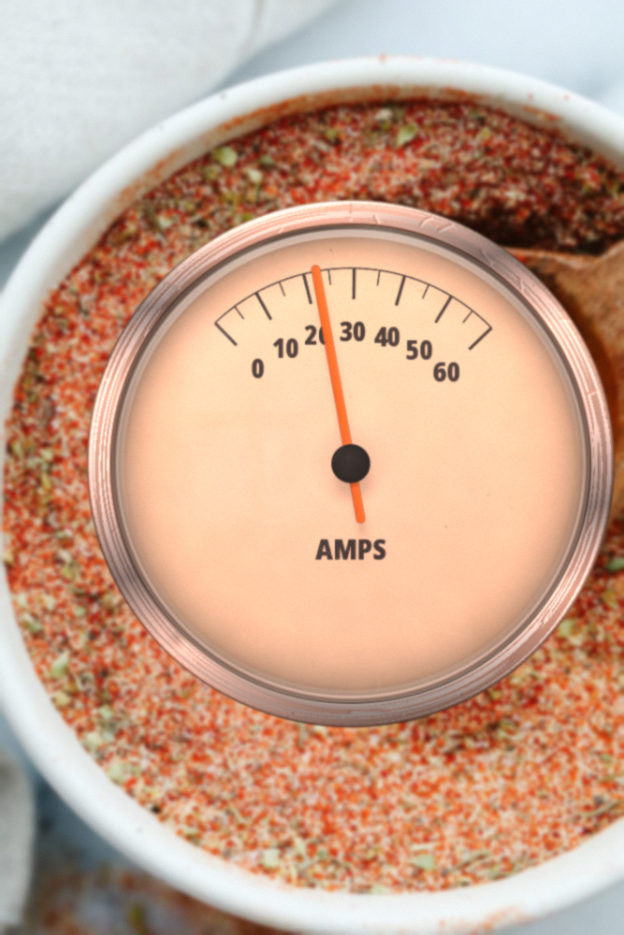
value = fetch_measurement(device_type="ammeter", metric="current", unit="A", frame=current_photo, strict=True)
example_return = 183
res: 22.5
